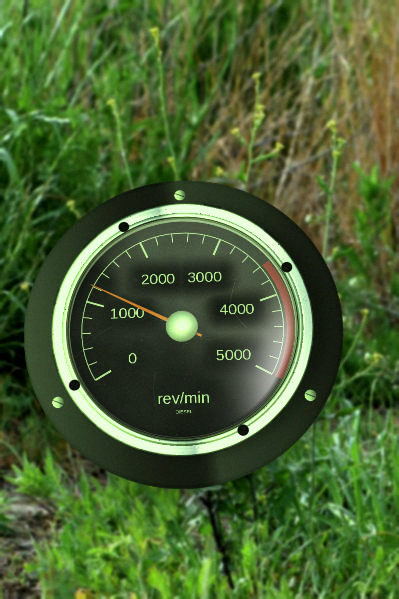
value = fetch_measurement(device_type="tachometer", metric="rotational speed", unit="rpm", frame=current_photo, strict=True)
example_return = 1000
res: 1200
